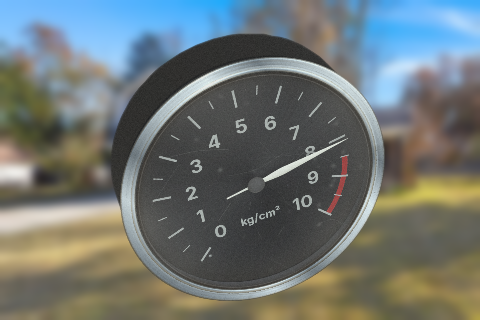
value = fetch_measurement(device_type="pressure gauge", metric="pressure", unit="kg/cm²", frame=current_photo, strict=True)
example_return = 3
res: 8
